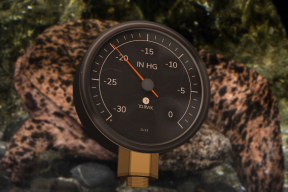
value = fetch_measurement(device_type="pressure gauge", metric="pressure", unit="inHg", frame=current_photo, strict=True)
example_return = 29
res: -20
